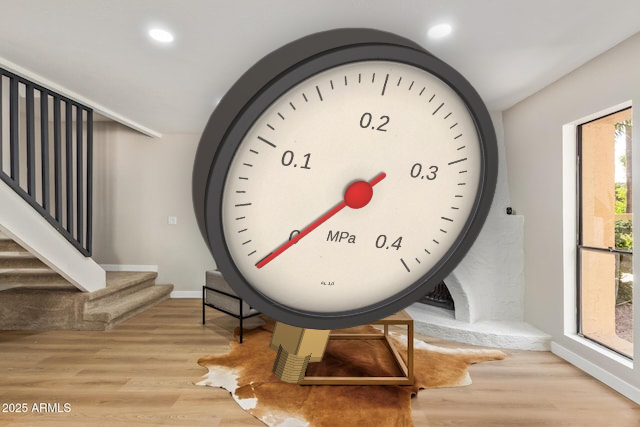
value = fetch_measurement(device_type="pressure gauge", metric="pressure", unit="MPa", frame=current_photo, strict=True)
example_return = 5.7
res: 0
